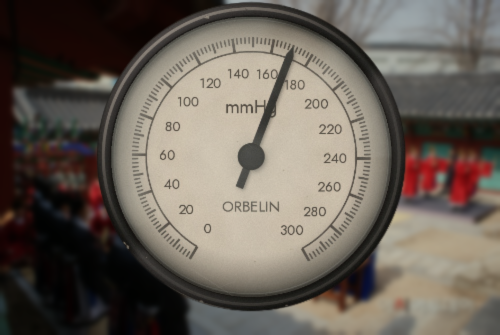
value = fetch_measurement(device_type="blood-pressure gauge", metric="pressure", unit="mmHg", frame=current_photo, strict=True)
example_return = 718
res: 170
